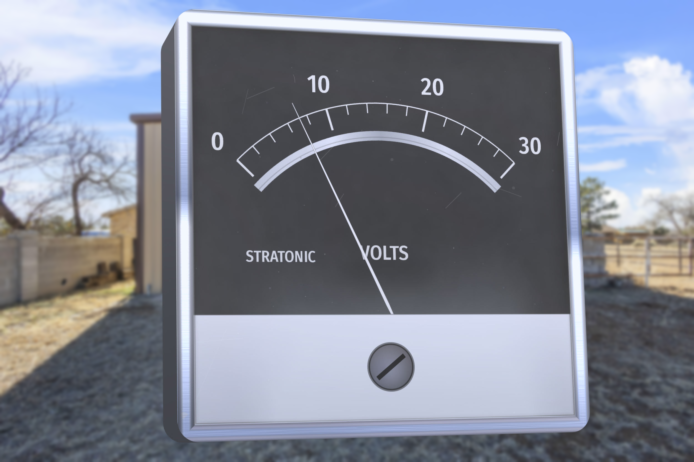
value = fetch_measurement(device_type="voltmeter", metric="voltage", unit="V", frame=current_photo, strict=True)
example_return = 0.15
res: 7
